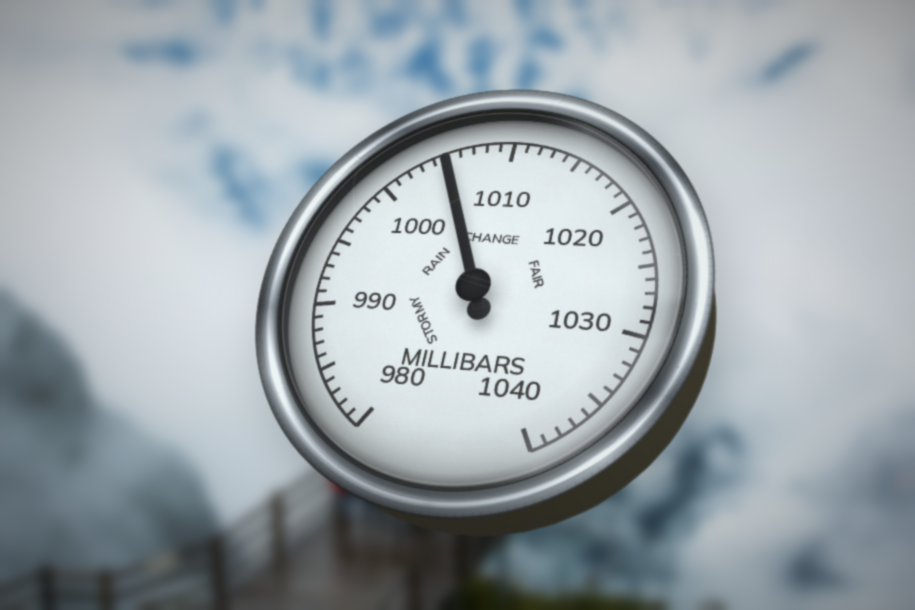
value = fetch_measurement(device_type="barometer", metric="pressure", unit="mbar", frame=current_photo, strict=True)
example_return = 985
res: 1005
